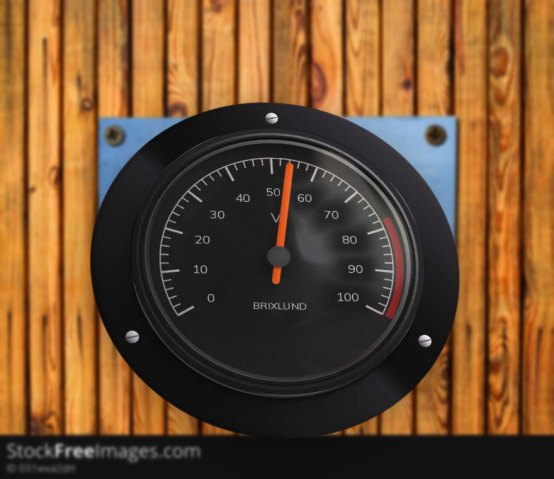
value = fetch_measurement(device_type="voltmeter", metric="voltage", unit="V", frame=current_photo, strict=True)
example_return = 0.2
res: 54
